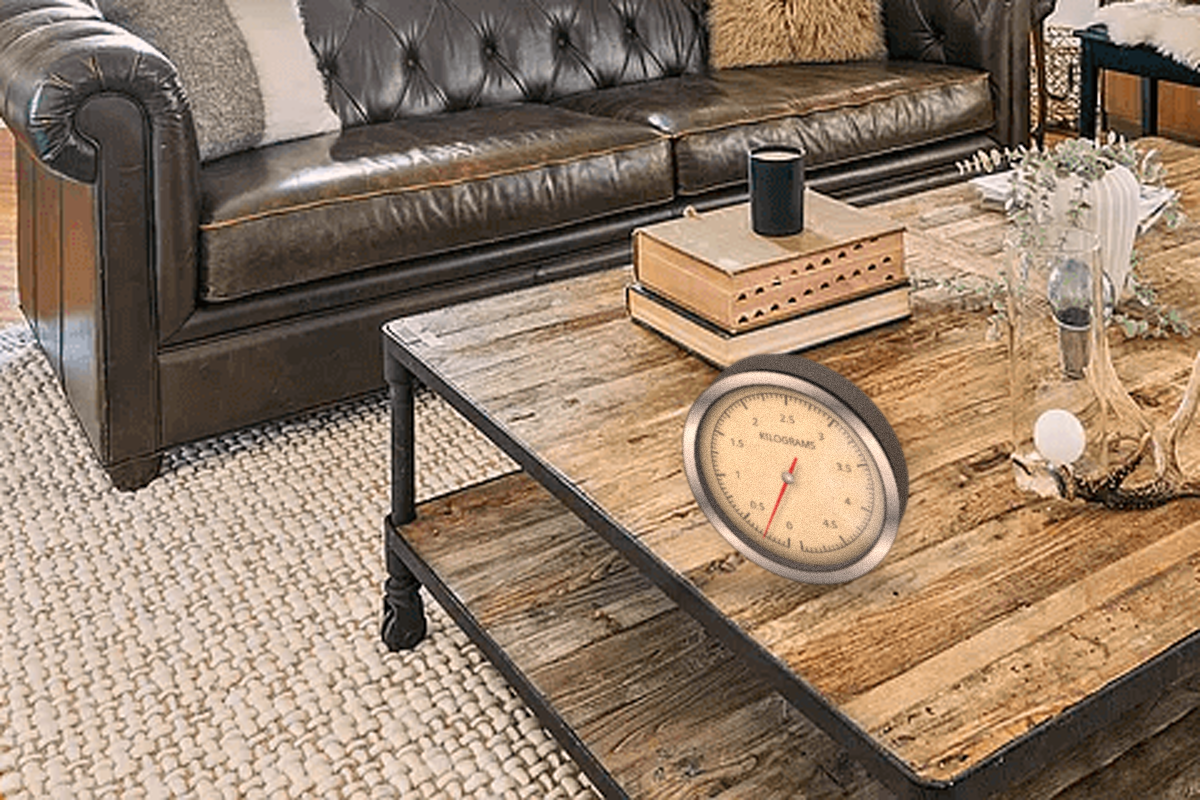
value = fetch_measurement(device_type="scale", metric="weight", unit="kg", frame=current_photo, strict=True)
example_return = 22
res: 0.25
